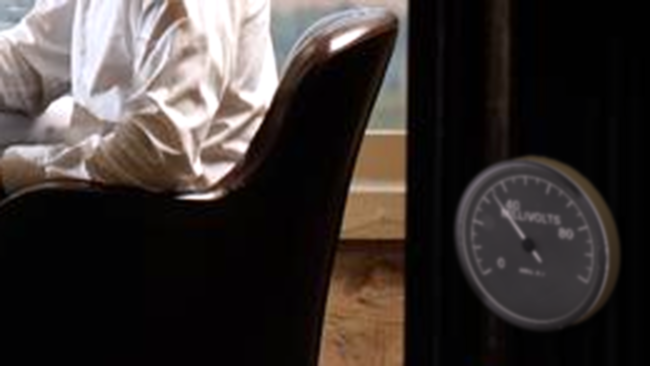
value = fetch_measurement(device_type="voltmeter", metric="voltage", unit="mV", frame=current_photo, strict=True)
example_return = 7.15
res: 35
